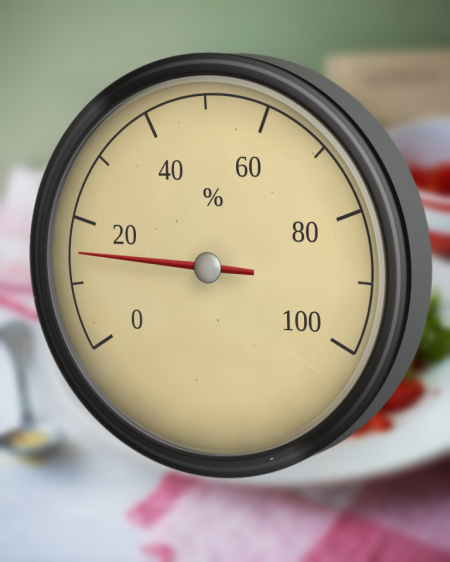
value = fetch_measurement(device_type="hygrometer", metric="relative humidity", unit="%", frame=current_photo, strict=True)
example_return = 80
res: 15
